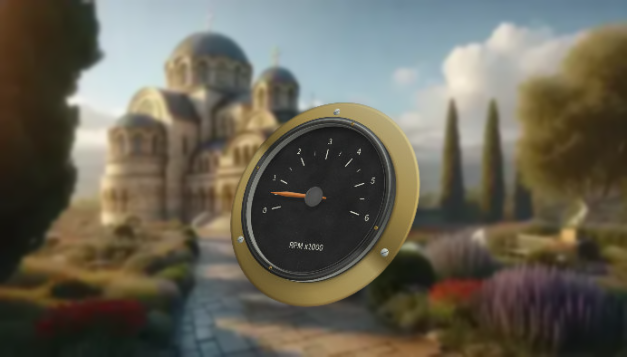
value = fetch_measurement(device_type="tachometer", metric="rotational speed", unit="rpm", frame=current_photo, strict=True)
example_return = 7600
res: 500
